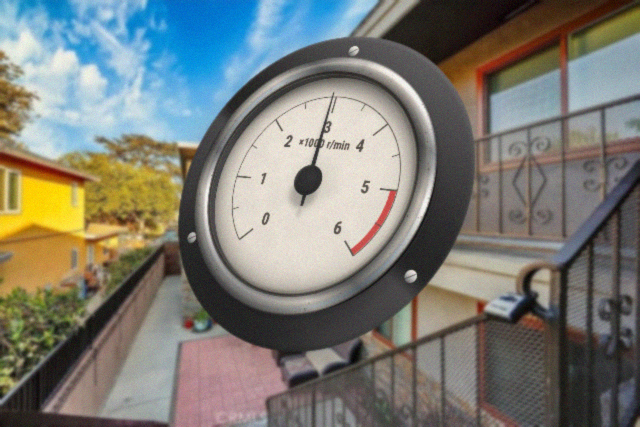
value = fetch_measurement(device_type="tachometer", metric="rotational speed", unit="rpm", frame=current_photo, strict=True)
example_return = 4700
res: 3000
